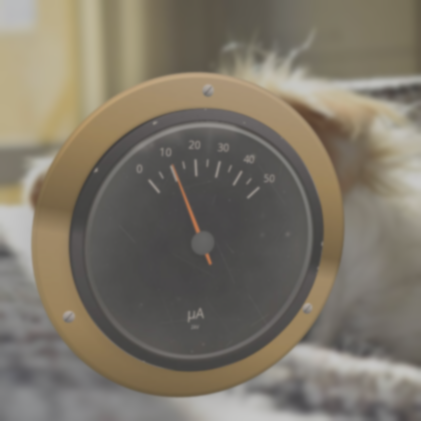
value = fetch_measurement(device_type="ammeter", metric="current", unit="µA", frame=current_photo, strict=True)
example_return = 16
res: 10
